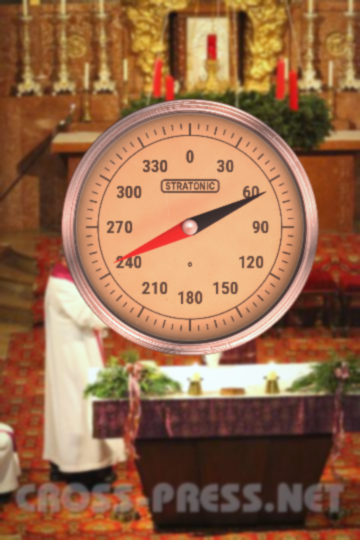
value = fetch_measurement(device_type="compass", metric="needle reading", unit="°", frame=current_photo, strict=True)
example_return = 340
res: 245
